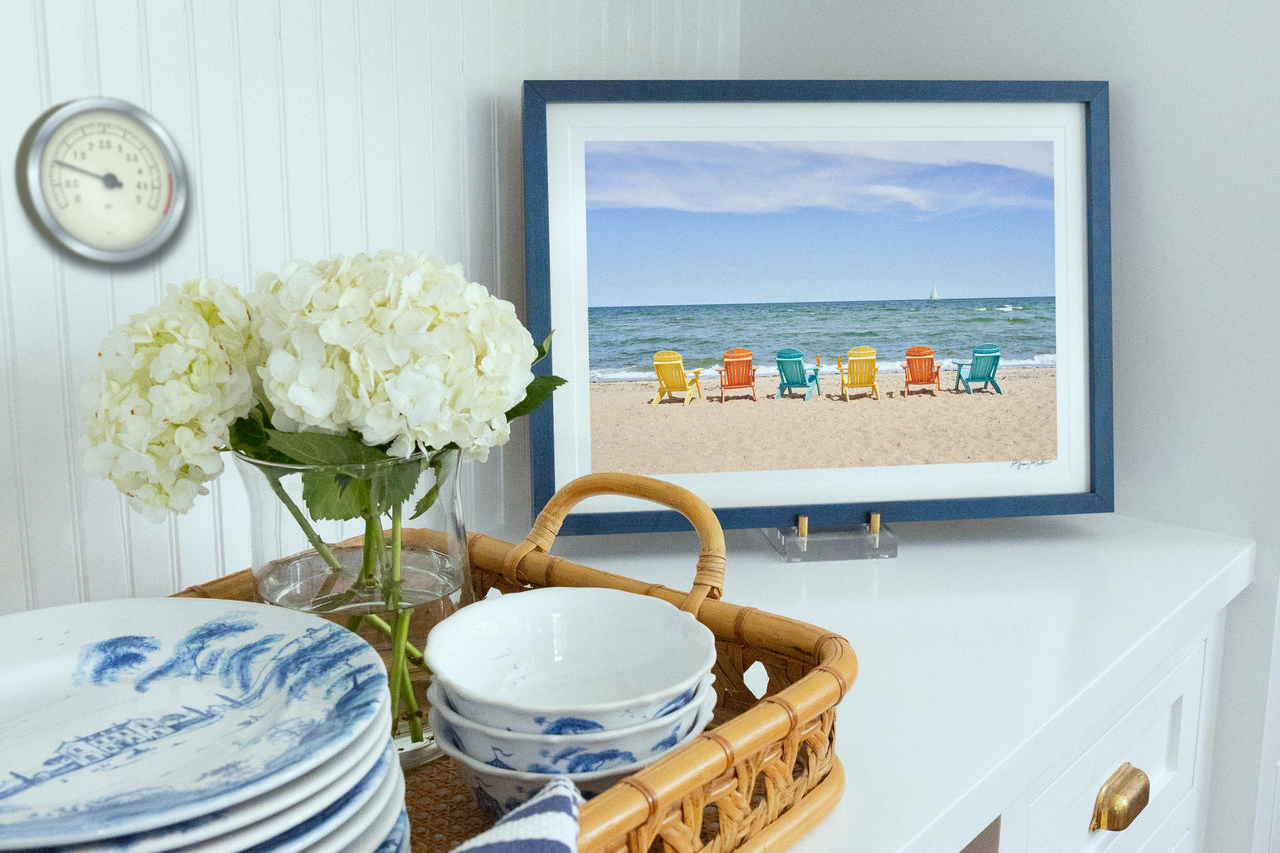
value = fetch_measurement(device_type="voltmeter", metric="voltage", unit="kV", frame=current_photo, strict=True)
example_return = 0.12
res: 1
